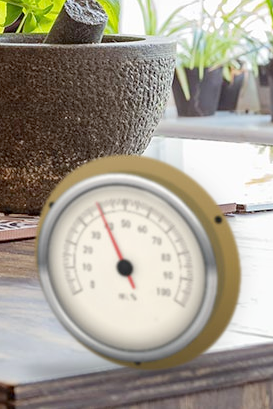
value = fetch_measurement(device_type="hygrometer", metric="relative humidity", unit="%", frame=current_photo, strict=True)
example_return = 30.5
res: 40
